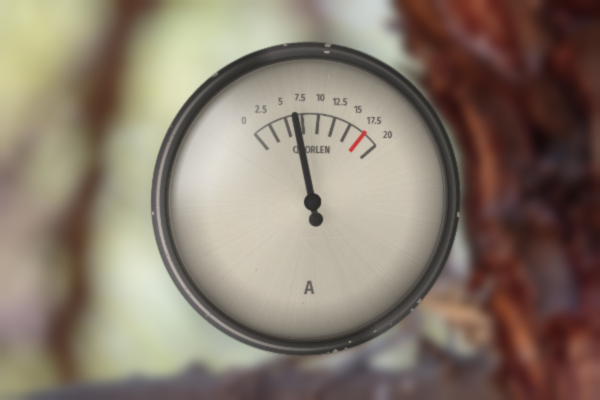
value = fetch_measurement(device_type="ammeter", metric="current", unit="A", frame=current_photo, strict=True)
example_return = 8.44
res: 6.25
